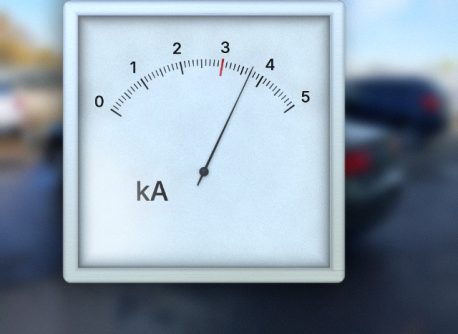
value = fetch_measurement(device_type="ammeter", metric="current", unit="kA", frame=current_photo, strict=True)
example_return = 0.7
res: 3.7
